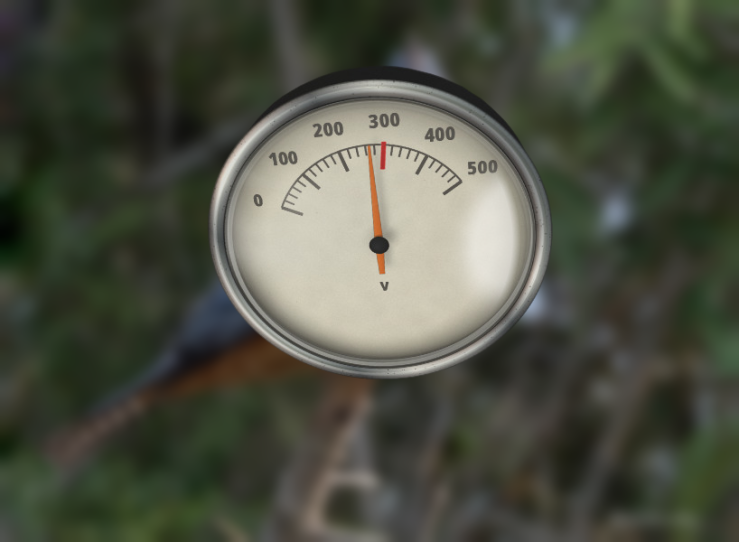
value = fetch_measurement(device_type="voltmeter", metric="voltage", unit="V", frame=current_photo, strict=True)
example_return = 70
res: 270
